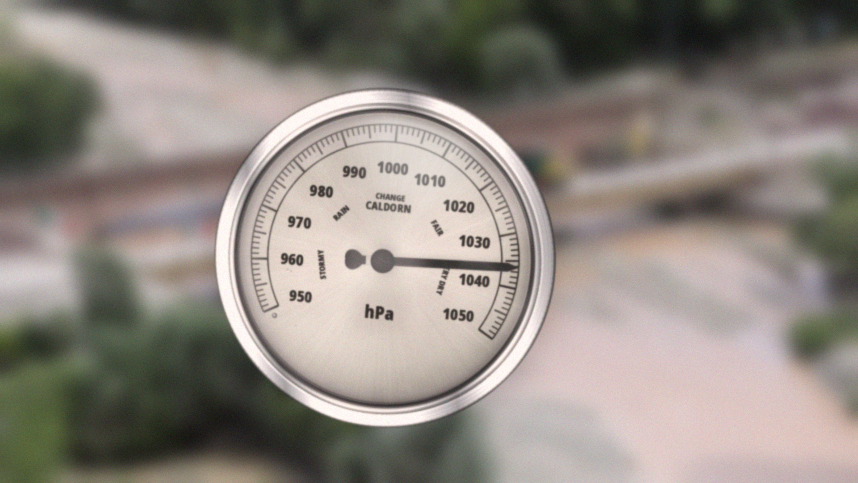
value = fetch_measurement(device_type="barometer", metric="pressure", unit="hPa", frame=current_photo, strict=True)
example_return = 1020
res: 1036
